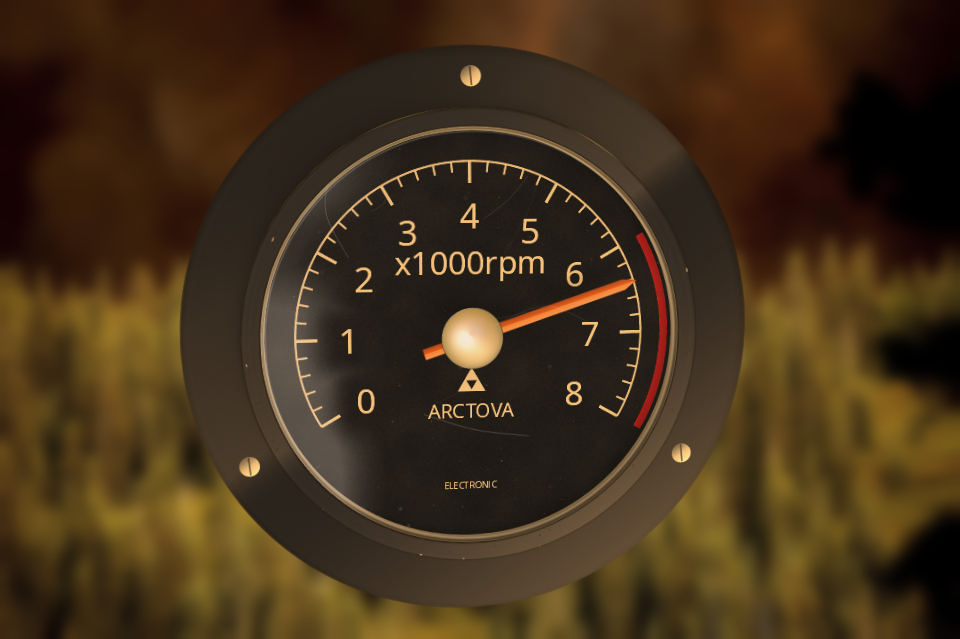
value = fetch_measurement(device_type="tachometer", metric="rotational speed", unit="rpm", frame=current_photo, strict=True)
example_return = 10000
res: 6400
